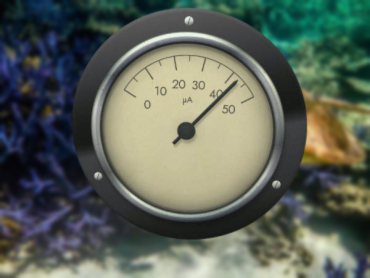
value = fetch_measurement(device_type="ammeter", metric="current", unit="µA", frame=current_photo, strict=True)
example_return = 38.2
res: 42.5
